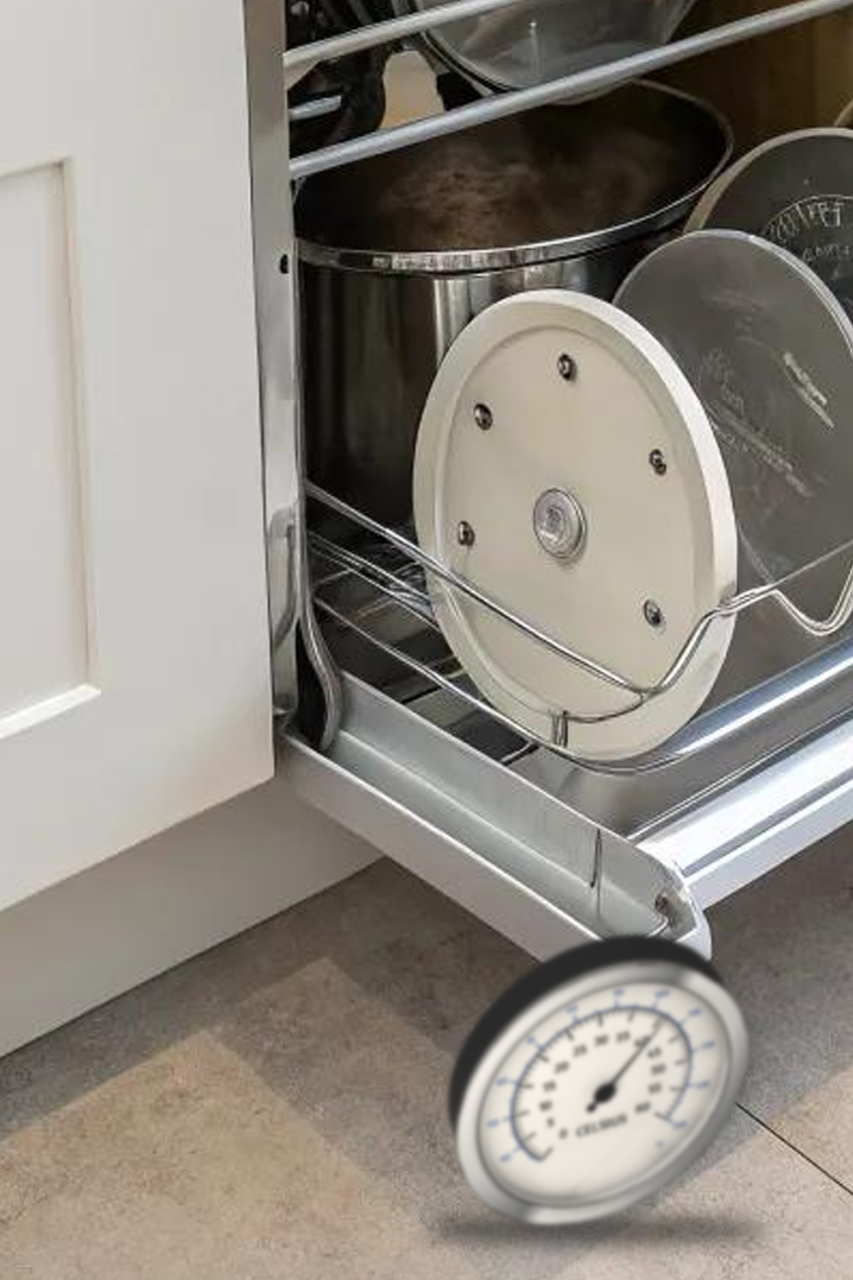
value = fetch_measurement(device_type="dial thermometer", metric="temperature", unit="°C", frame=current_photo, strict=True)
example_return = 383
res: 40
